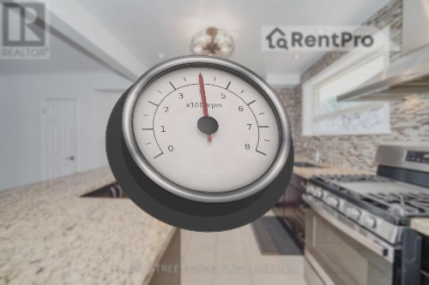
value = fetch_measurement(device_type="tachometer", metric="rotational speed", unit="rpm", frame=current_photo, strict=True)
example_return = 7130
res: 4000
